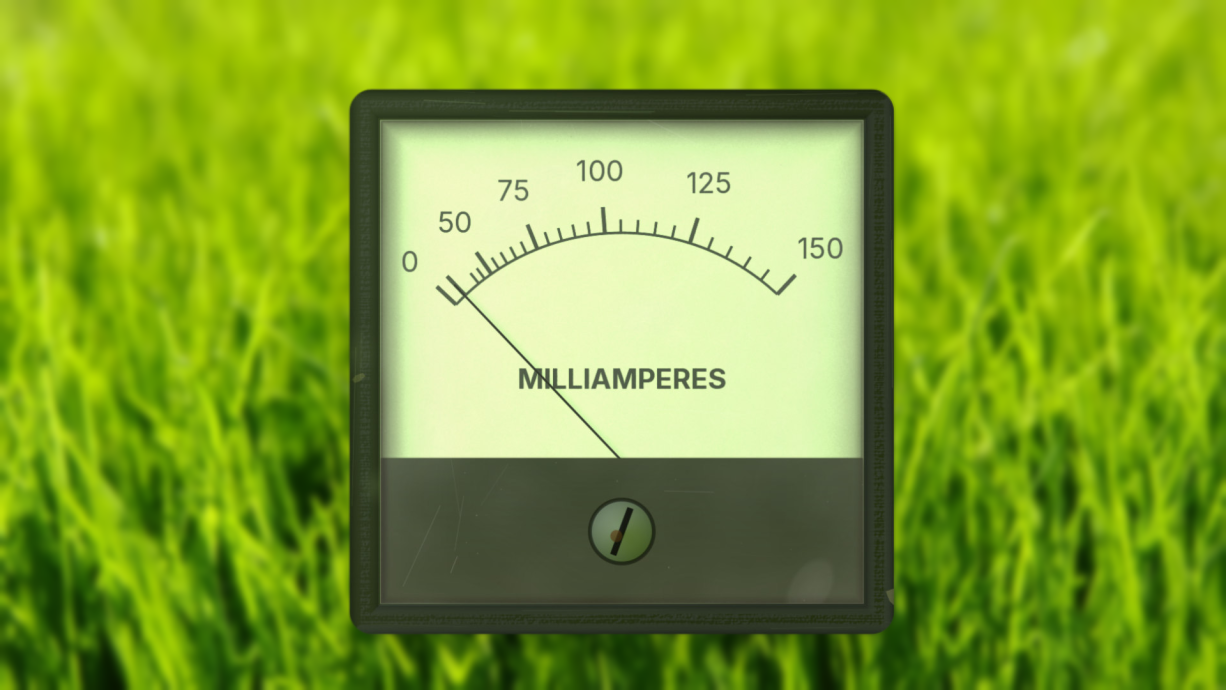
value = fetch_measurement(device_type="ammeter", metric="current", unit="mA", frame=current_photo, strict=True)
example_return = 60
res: 25
